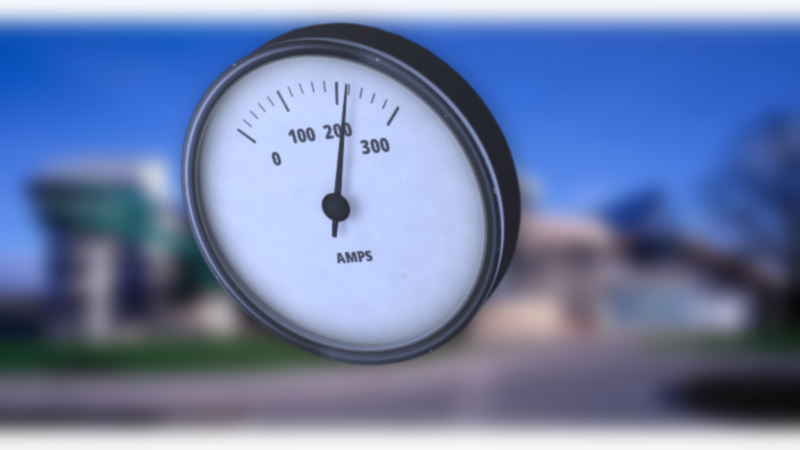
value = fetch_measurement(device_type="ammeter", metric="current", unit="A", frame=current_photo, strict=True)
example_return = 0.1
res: 220
